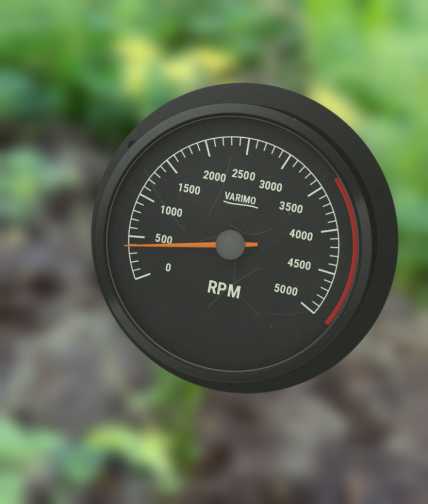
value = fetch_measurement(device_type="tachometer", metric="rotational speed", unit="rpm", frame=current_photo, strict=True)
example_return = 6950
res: 400
